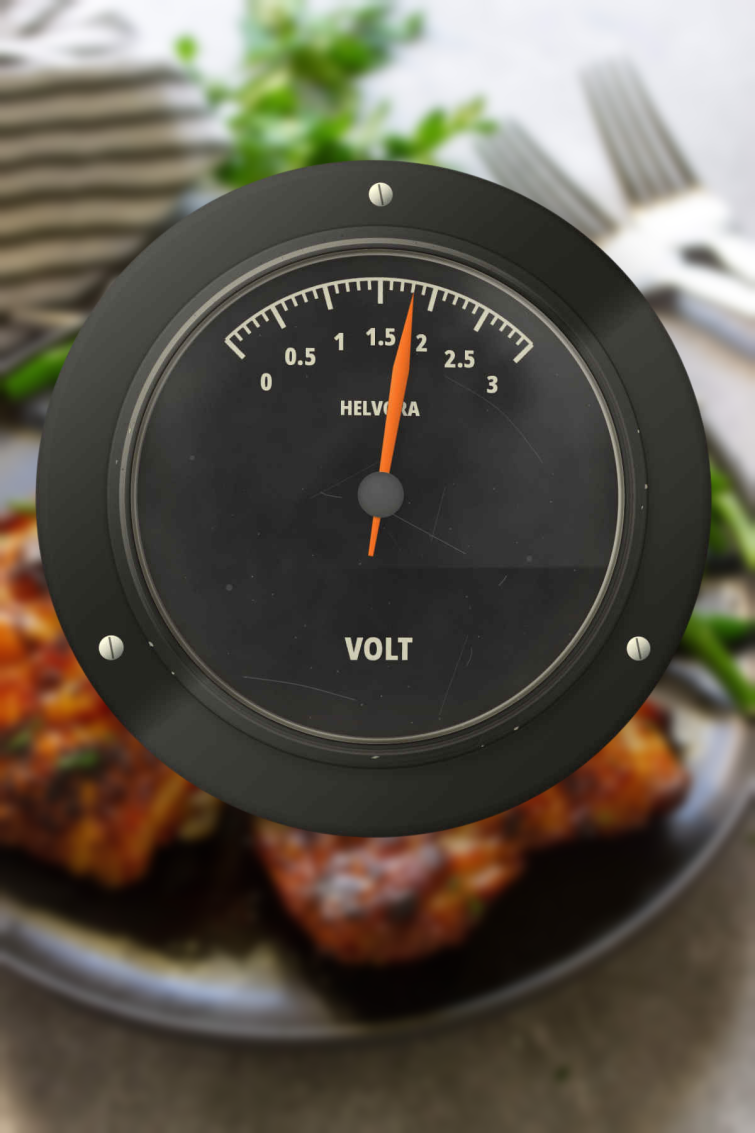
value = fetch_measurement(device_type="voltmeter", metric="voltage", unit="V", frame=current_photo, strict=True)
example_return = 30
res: 1.8
